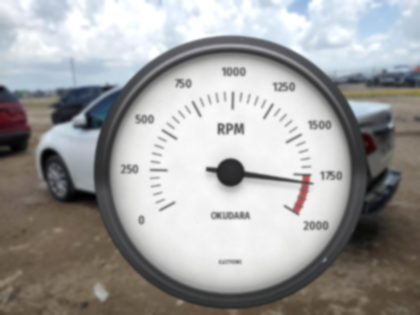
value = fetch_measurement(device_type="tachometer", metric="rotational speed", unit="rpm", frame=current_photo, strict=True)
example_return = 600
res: 1800
